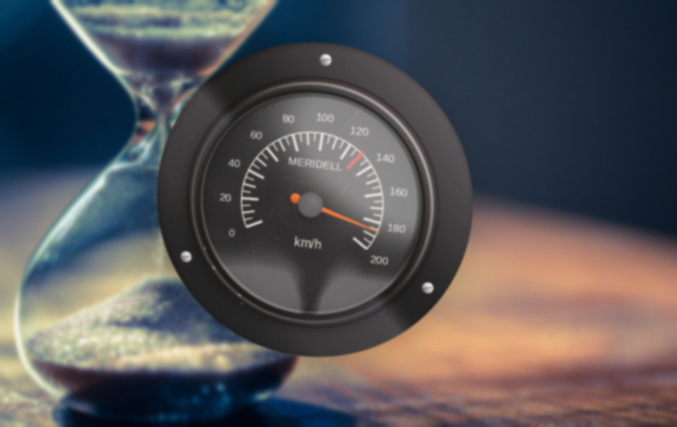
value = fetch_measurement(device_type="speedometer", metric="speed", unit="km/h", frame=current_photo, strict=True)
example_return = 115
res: 185
